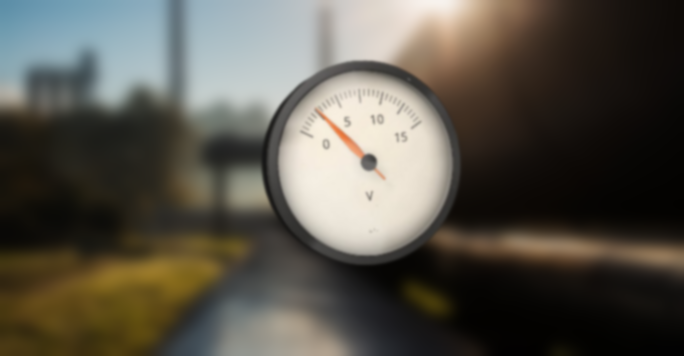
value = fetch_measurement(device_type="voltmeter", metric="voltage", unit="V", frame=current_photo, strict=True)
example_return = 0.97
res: 2.5
